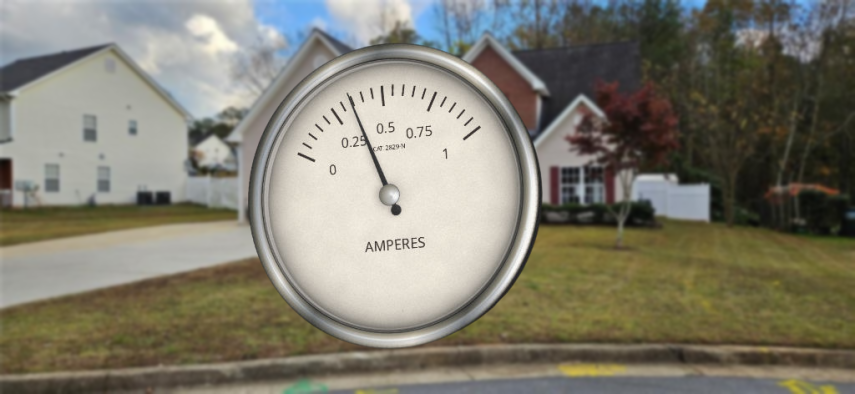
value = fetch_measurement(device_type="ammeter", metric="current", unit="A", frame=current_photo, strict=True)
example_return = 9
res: 0.35
